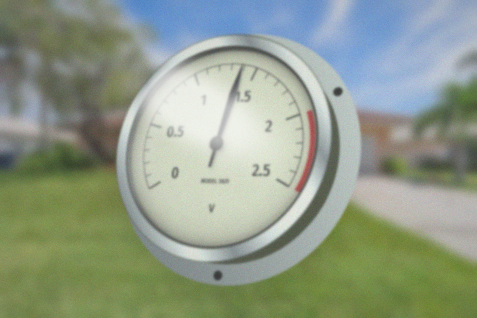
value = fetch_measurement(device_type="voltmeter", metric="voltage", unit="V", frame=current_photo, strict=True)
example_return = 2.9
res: 1.4
